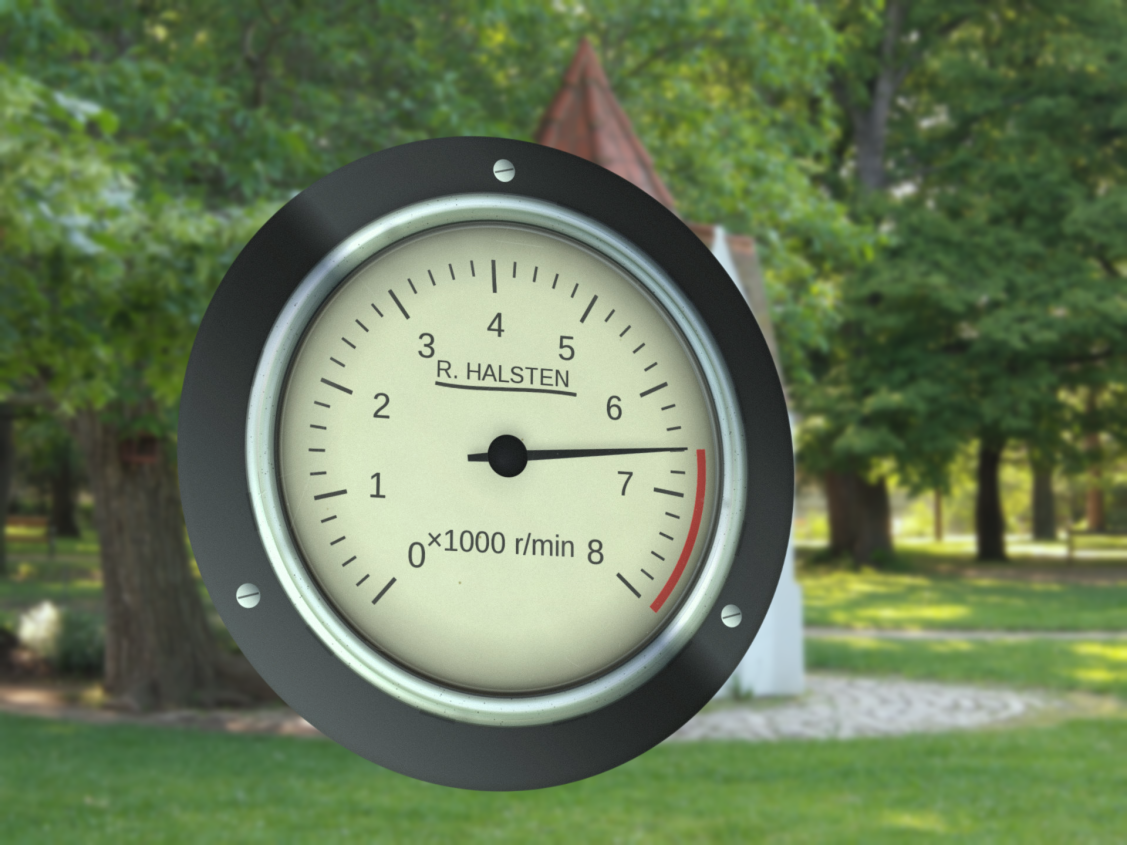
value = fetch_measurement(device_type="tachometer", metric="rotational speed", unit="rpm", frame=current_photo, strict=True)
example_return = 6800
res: 6600
